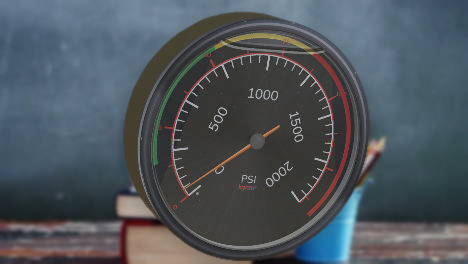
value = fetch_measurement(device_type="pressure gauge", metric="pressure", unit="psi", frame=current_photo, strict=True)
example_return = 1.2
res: 50
